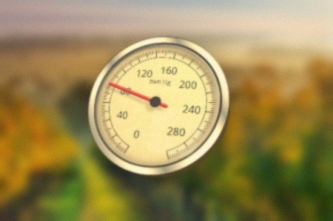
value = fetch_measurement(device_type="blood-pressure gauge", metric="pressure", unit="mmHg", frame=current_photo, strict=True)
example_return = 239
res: 80
